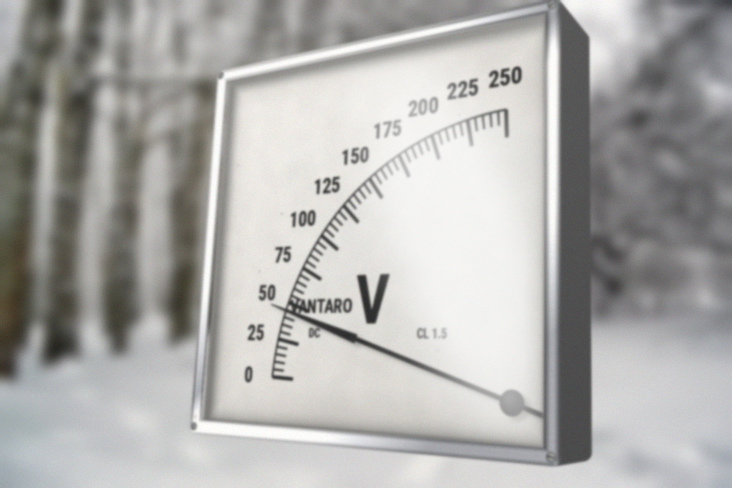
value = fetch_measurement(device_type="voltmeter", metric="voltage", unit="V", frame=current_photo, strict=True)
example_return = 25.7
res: 45
